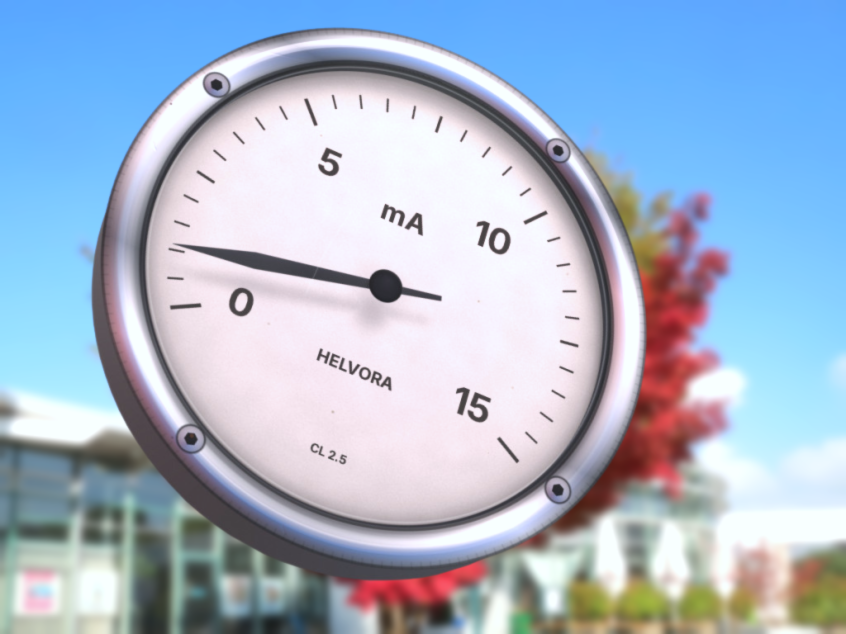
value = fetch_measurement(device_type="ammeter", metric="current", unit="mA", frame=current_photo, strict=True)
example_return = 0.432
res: 1
